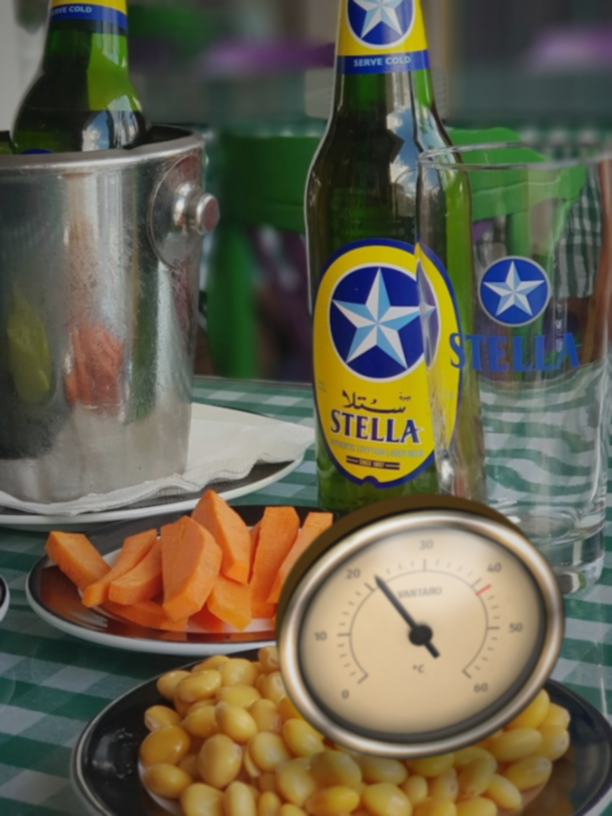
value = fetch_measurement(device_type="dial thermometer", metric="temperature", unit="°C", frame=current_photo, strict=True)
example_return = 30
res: 22
